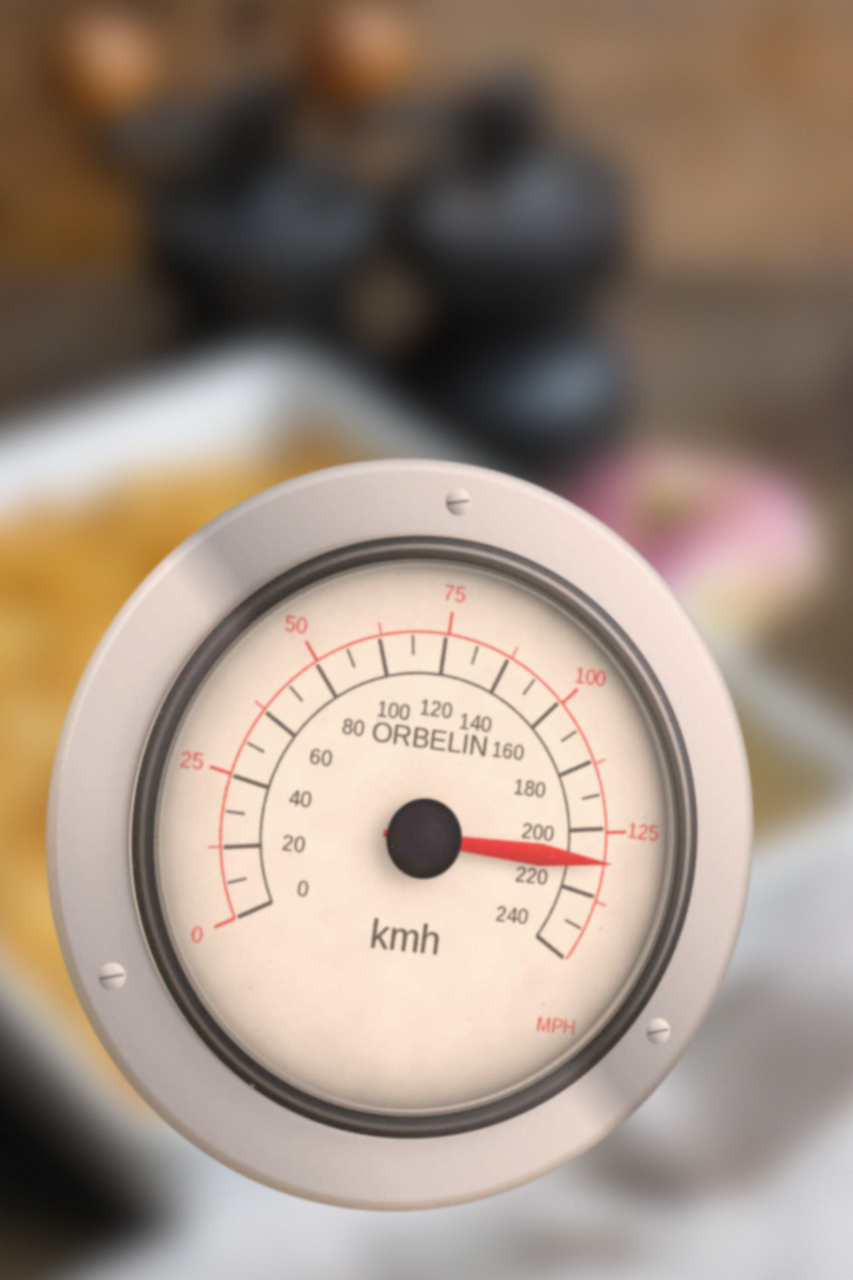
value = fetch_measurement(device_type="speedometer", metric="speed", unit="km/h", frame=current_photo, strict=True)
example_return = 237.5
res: 210
